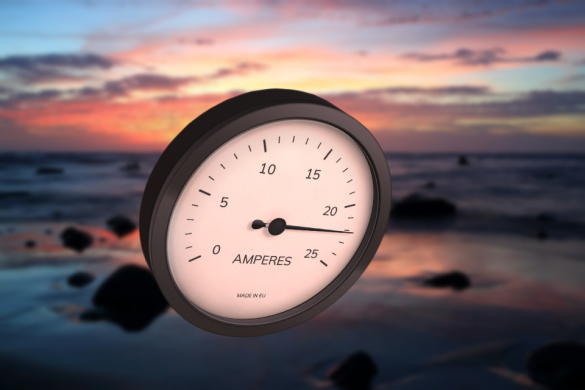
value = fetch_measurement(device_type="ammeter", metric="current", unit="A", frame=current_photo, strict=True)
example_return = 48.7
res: 22
